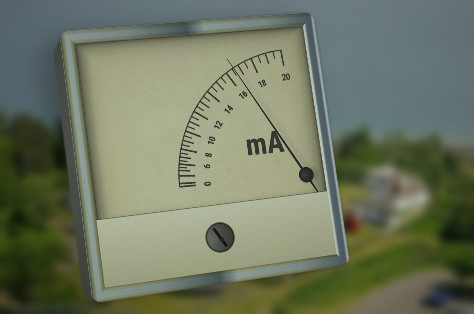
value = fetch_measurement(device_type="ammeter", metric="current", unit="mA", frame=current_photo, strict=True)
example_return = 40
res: 16.5
